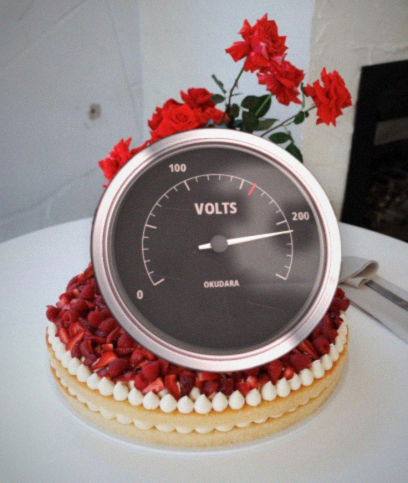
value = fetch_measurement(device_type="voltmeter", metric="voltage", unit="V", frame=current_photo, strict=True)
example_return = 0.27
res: 210
